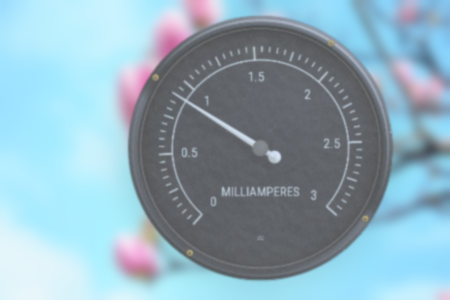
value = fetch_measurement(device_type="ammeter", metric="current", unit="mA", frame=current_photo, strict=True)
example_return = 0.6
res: 0.9
